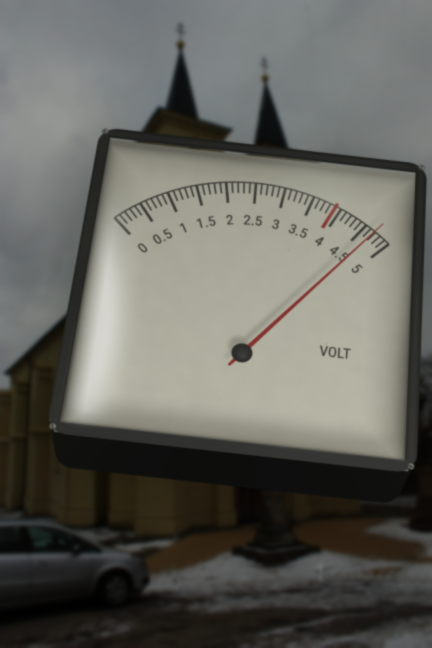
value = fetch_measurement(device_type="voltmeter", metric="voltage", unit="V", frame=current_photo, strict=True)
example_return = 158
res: 4.7
